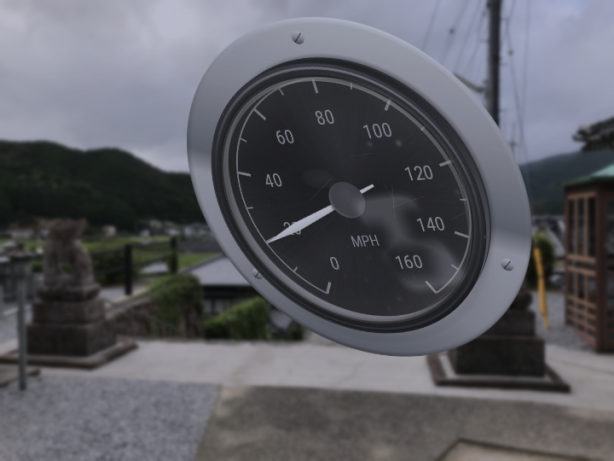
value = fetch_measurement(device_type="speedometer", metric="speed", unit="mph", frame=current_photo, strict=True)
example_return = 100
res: 20
